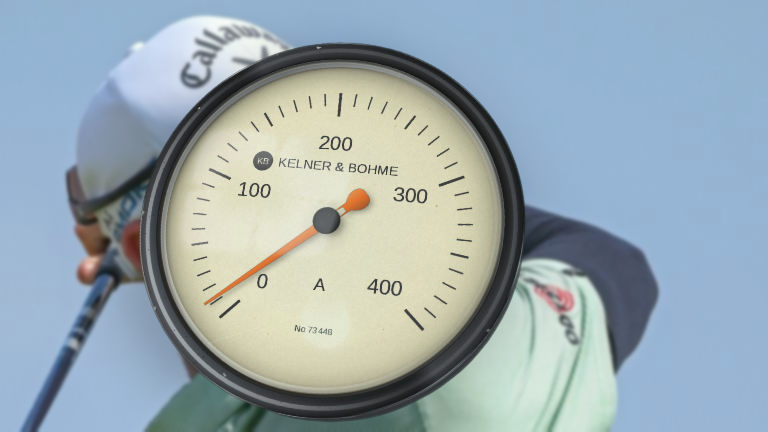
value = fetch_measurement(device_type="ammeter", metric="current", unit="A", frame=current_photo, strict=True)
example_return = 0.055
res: 10
